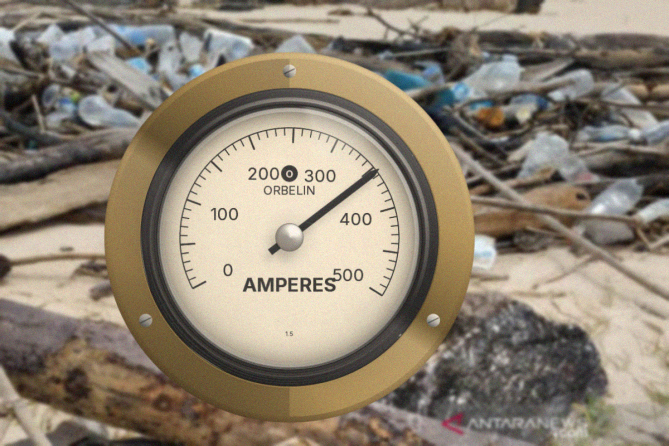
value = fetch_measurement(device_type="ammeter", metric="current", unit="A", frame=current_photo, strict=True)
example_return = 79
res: 355
